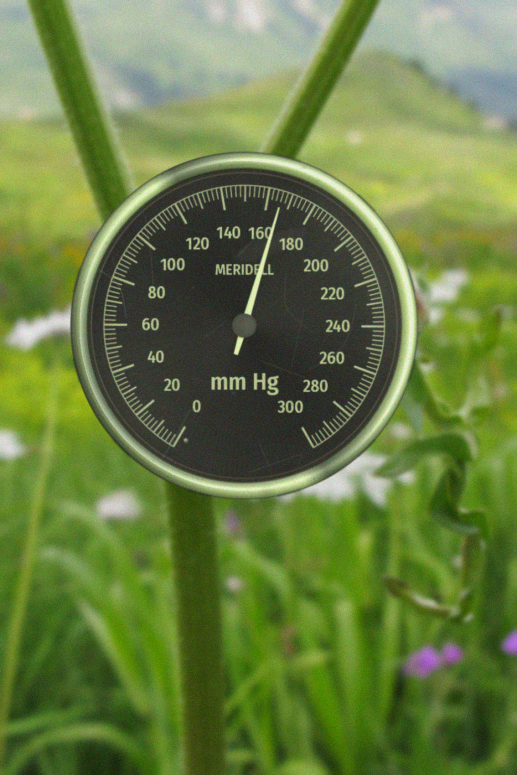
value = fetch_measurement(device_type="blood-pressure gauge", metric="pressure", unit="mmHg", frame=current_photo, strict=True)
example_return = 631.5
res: 166
